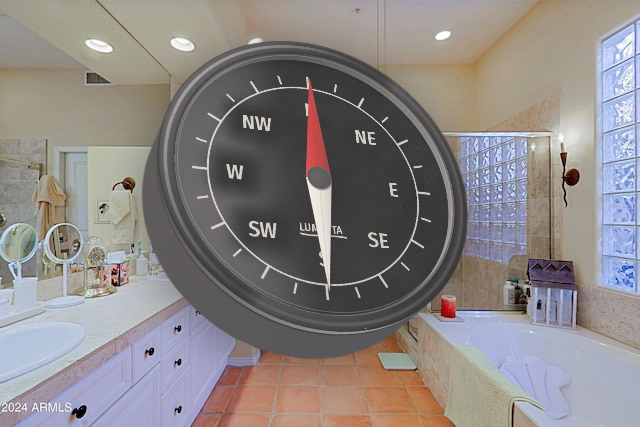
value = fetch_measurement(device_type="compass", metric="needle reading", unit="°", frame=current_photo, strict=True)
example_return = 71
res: 0
